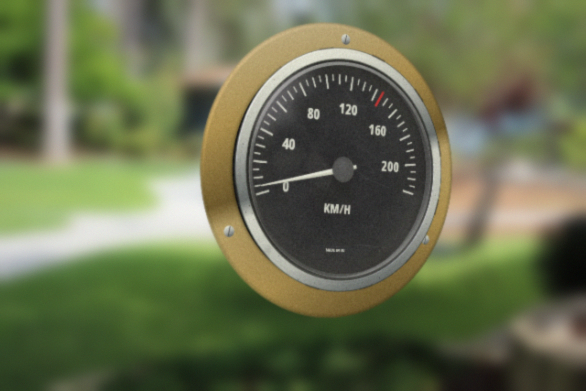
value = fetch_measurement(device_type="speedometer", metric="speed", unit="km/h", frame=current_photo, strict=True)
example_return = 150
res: 5
